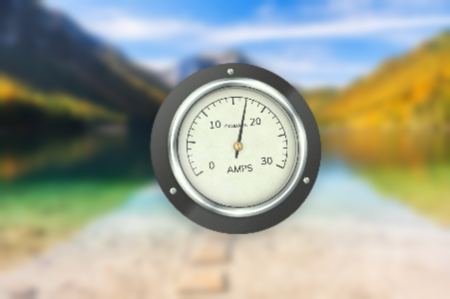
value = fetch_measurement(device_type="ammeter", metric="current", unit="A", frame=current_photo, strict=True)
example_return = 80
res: 17
